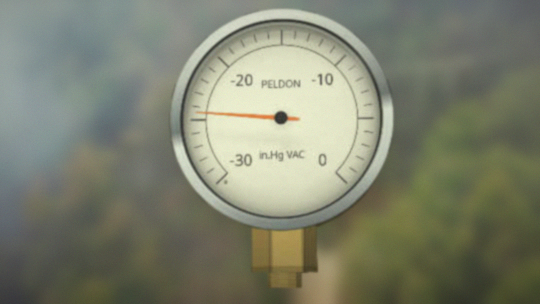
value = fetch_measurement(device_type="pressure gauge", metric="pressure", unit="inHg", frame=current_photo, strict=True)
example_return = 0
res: -24.5
